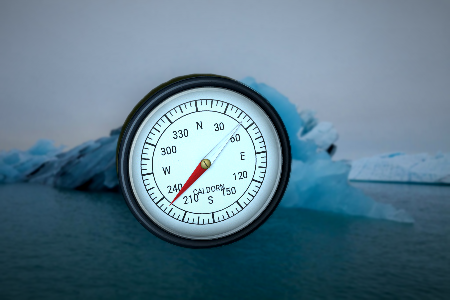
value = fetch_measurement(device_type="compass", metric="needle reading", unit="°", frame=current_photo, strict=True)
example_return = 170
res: 230
